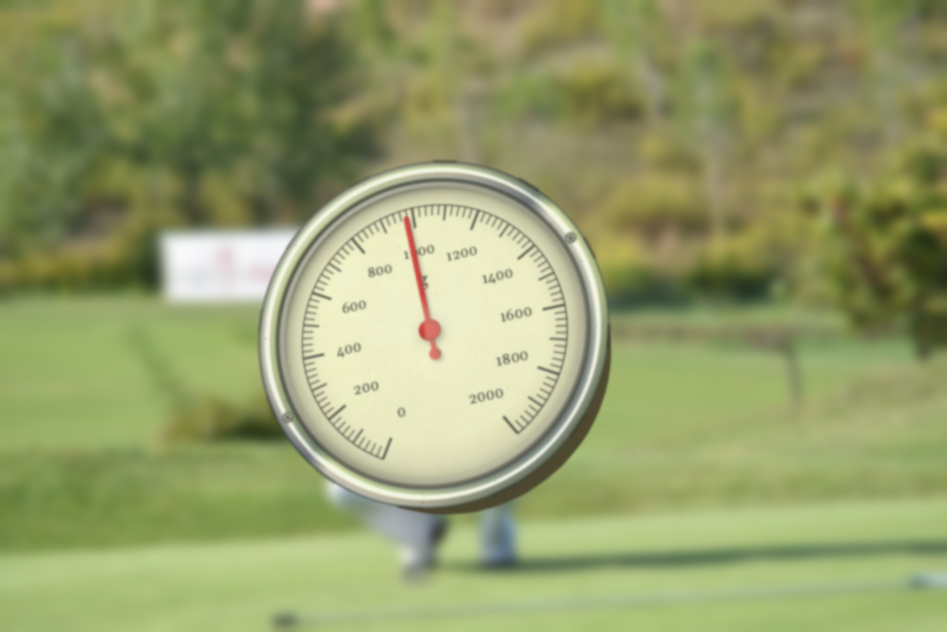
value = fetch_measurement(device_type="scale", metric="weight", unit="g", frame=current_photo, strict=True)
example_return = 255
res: 980
